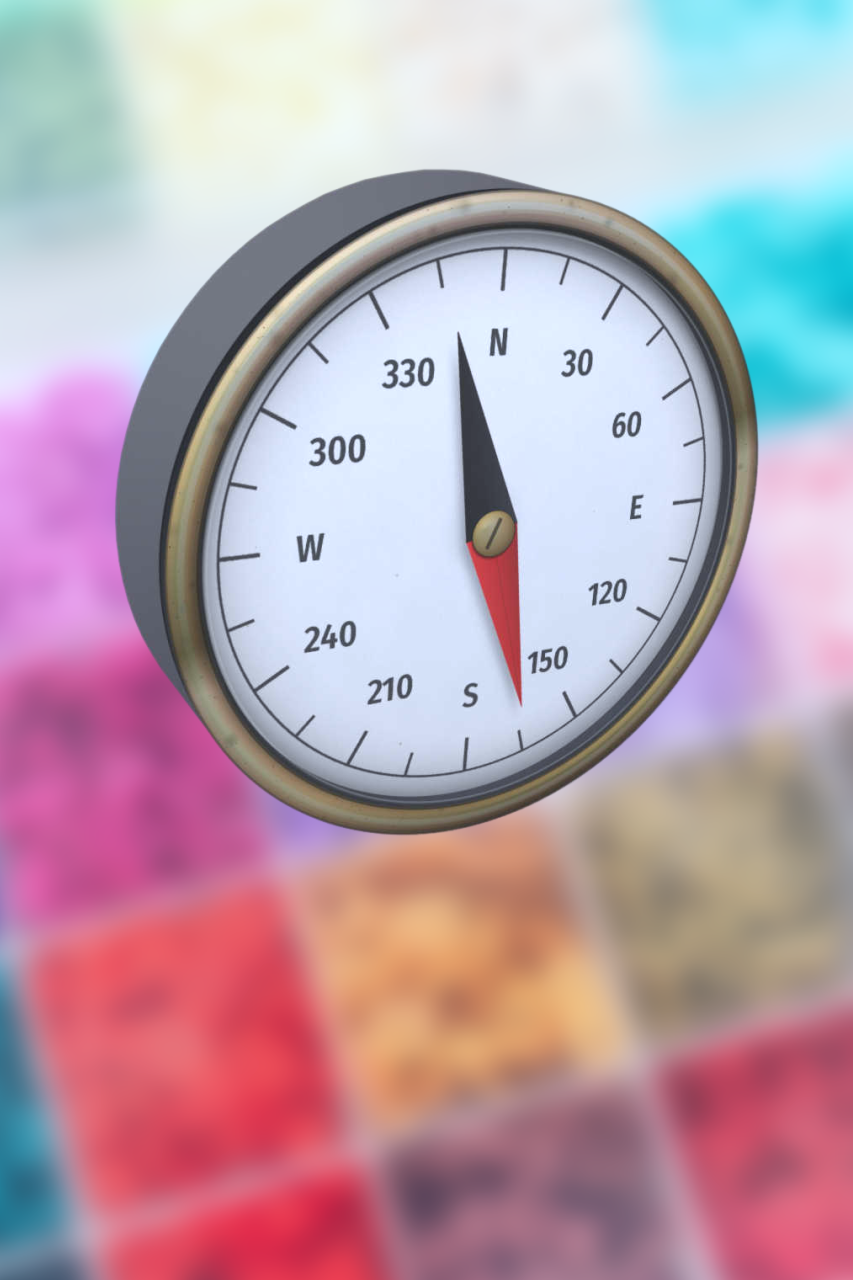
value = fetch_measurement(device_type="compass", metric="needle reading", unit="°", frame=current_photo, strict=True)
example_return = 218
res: 165
